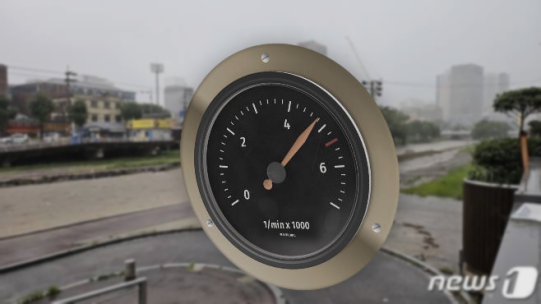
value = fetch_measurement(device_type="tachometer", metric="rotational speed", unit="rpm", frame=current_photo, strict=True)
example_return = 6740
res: 4800
